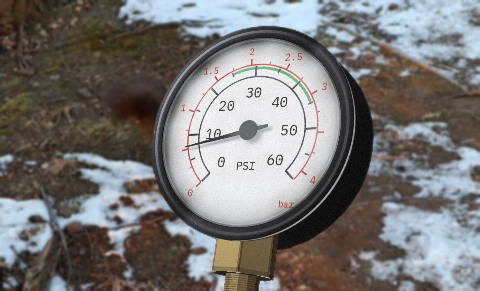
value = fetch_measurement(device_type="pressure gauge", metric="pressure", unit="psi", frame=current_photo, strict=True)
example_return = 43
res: 7.5
